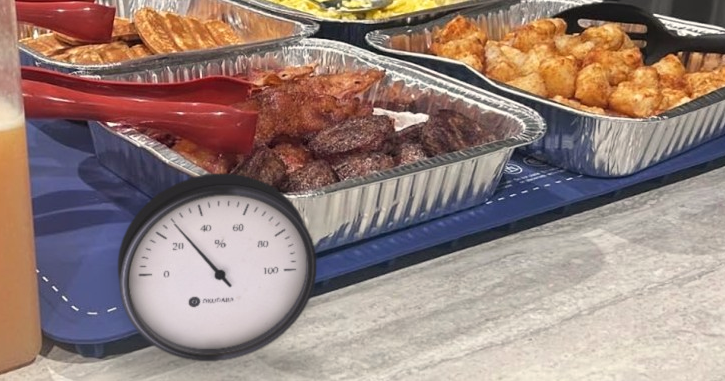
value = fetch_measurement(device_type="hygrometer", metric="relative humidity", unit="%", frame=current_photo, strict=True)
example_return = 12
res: 28
